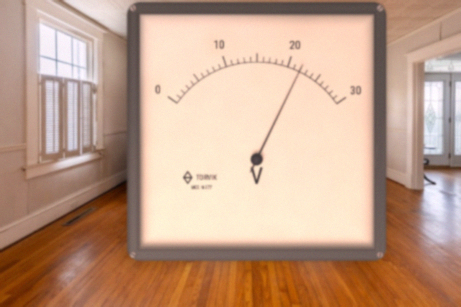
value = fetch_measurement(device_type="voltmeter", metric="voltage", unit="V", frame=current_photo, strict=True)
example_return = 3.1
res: 22
